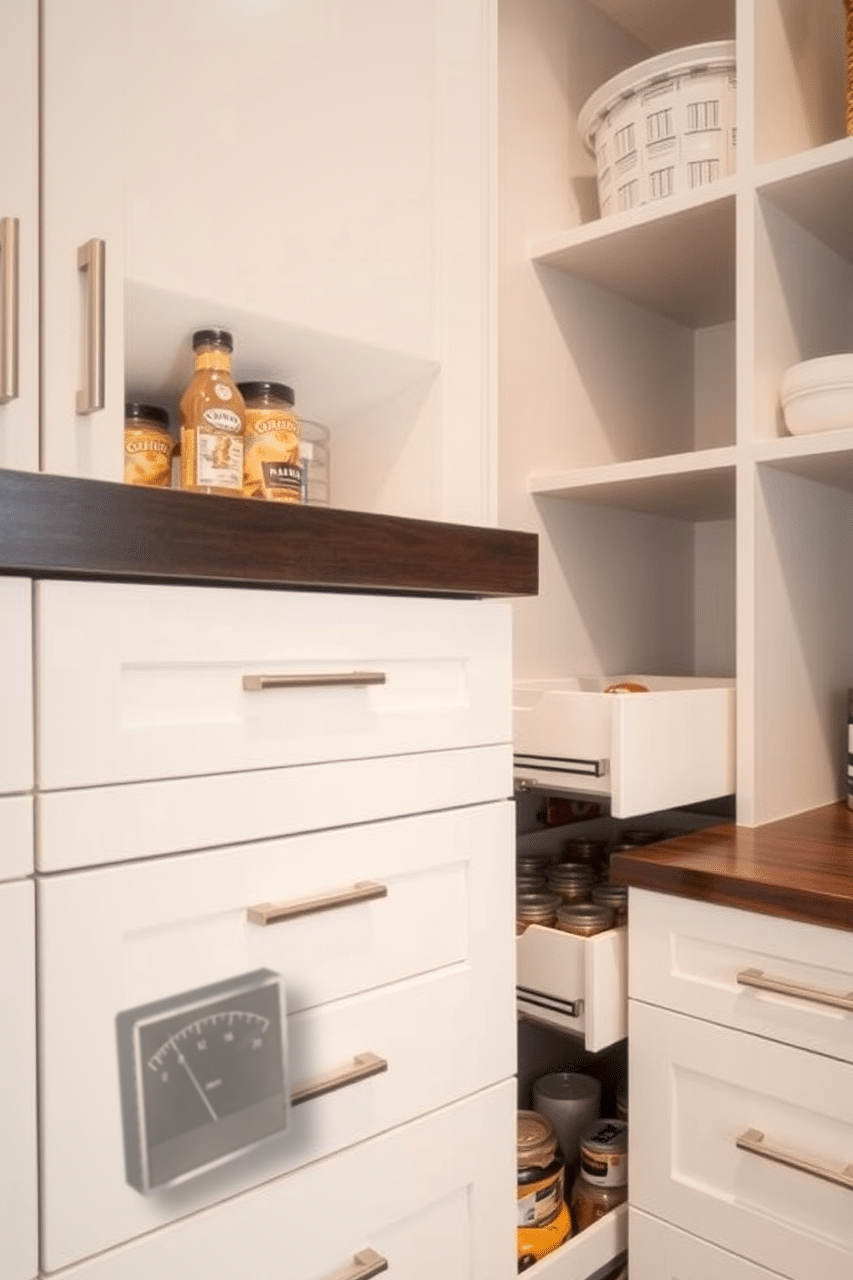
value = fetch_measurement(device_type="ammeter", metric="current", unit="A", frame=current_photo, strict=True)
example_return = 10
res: 8
